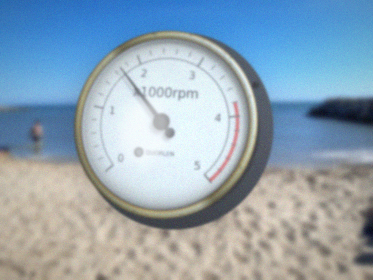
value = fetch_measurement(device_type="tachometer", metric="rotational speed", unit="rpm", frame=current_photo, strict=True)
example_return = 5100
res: 1700
